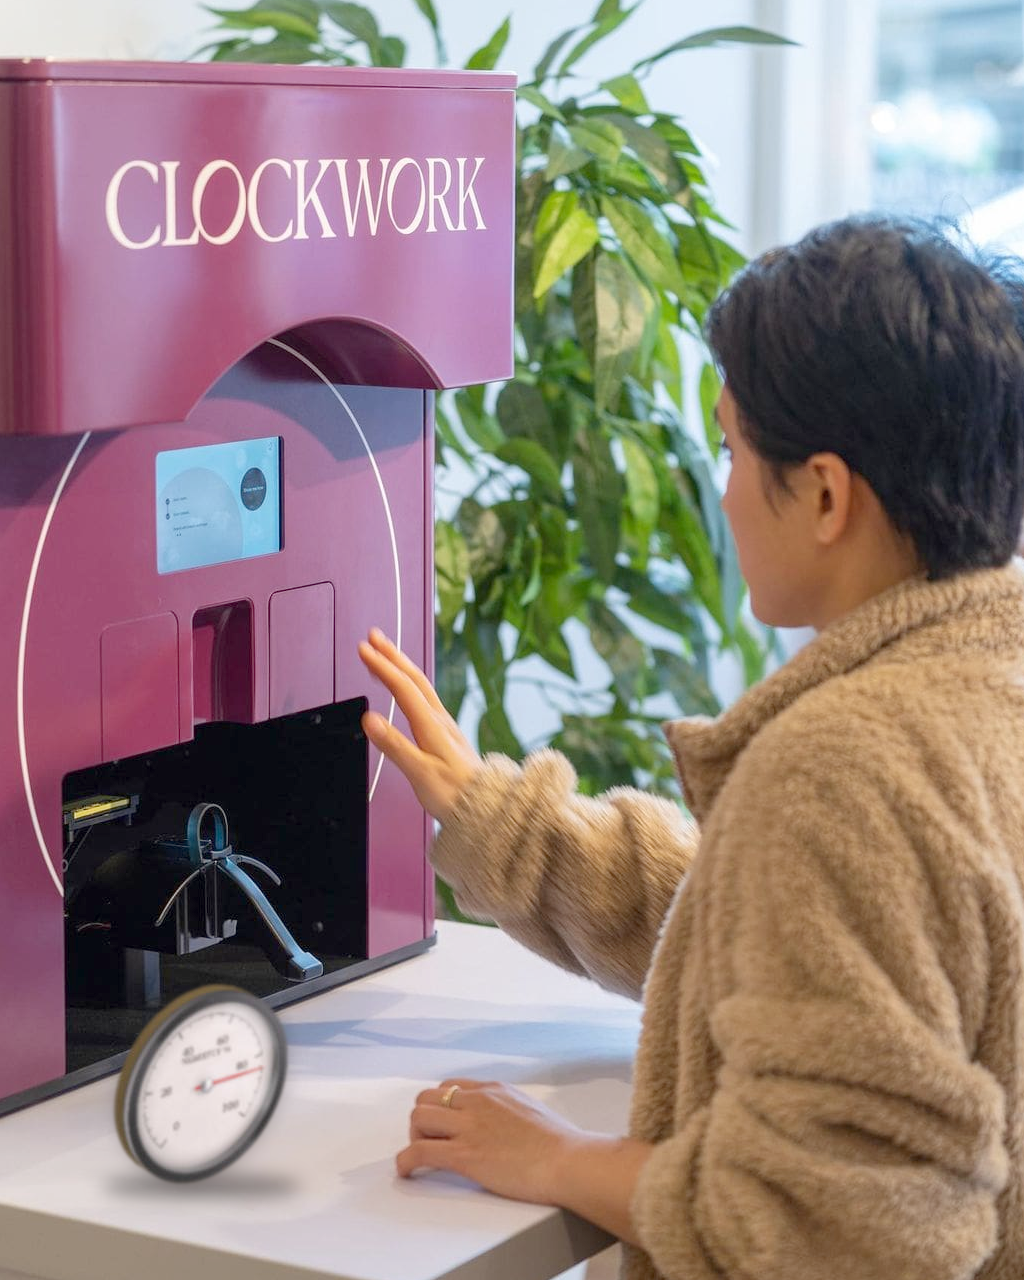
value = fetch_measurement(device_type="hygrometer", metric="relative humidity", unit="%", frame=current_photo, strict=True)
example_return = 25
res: 84
